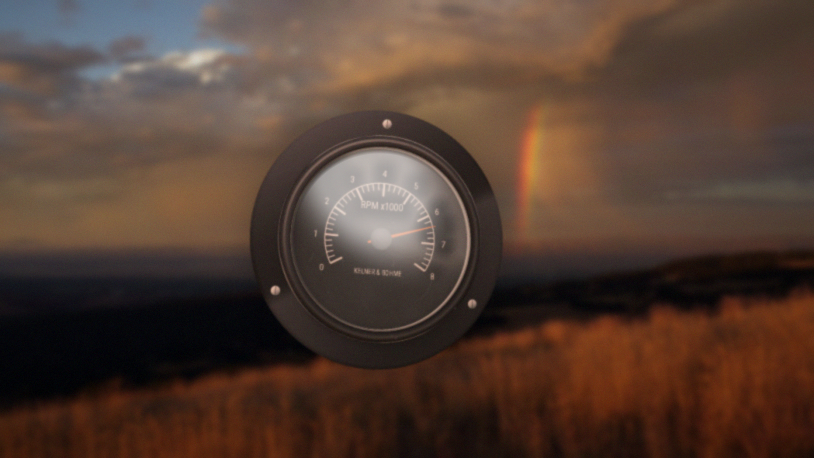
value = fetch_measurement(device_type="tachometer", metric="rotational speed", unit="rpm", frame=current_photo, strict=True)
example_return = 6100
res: 6400
